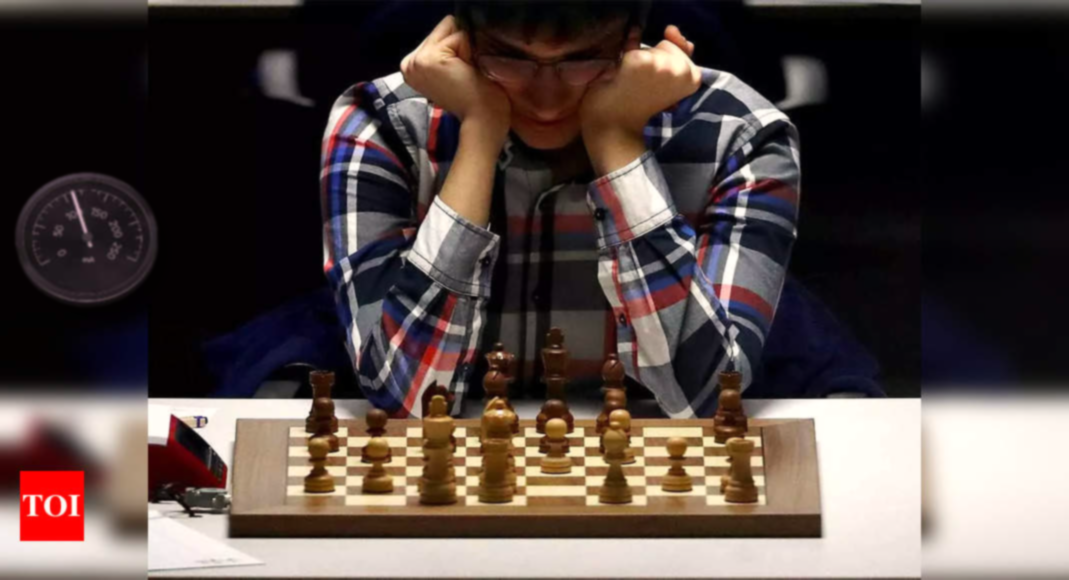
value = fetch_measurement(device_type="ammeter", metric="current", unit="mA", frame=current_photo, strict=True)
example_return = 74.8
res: 110
